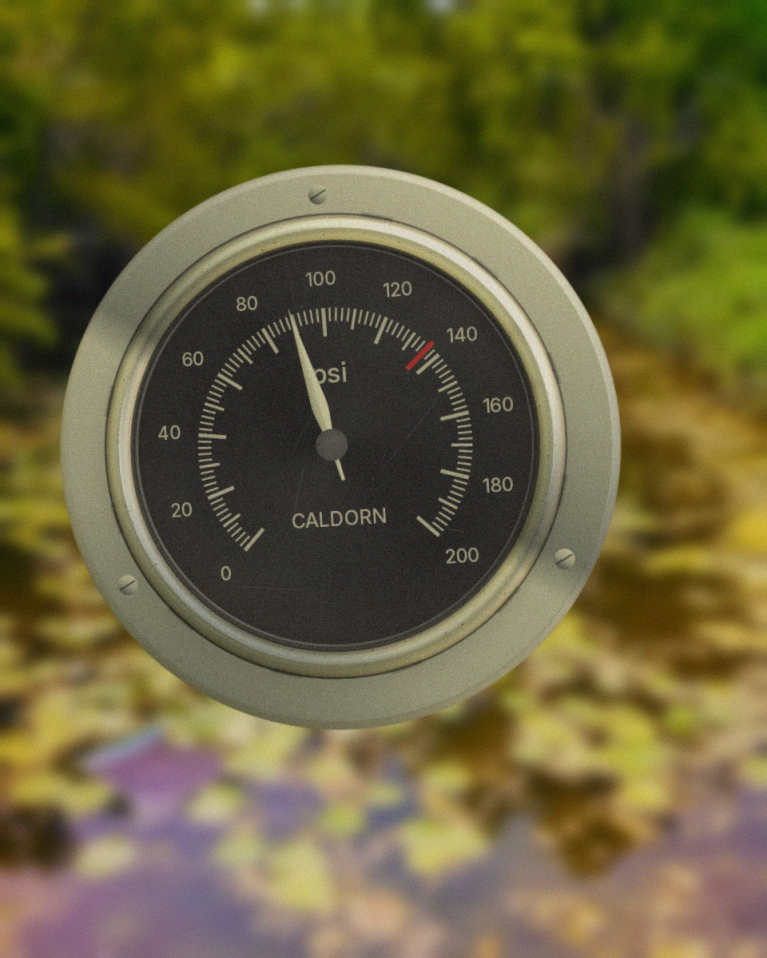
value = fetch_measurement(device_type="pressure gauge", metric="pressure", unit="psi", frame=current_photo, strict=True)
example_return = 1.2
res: 90
